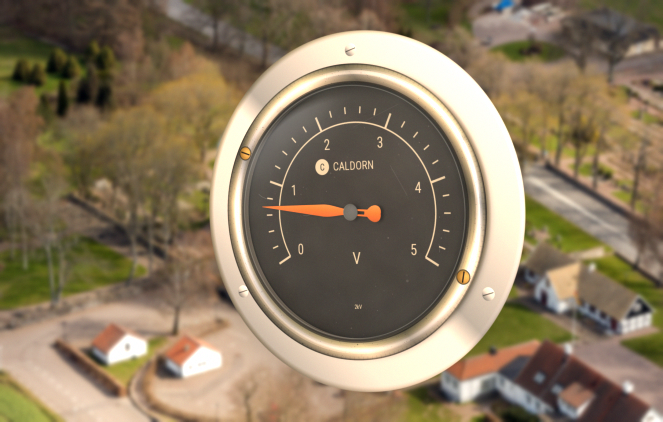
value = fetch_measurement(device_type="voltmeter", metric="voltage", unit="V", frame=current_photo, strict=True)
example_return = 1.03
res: 0.7
